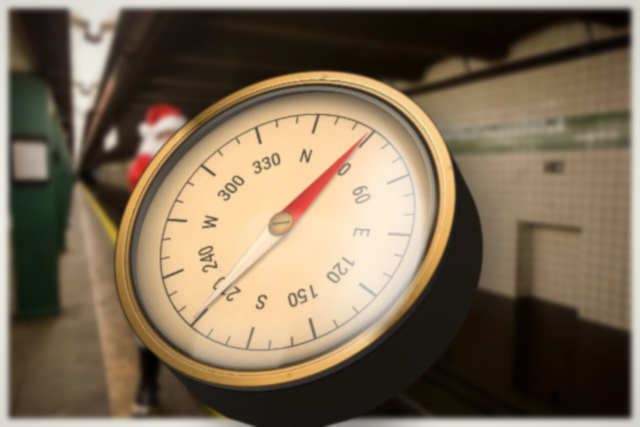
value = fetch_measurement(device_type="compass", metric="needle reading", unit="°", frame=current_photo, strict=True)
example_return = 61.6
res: 30
